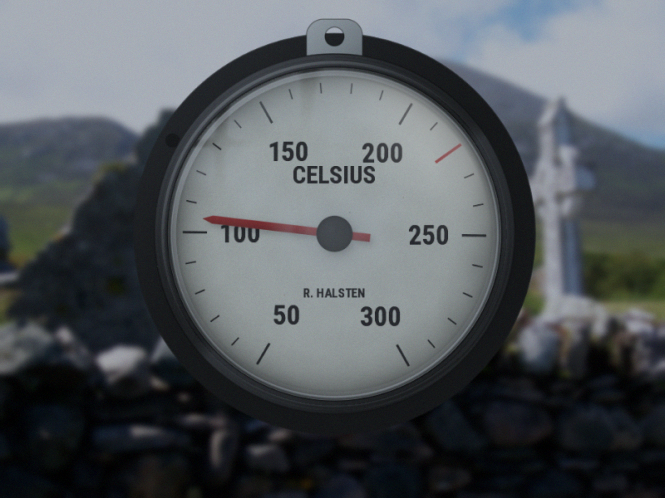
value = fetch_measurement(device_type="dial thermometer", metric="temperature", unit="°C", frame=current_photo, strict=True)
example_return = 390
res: 105
